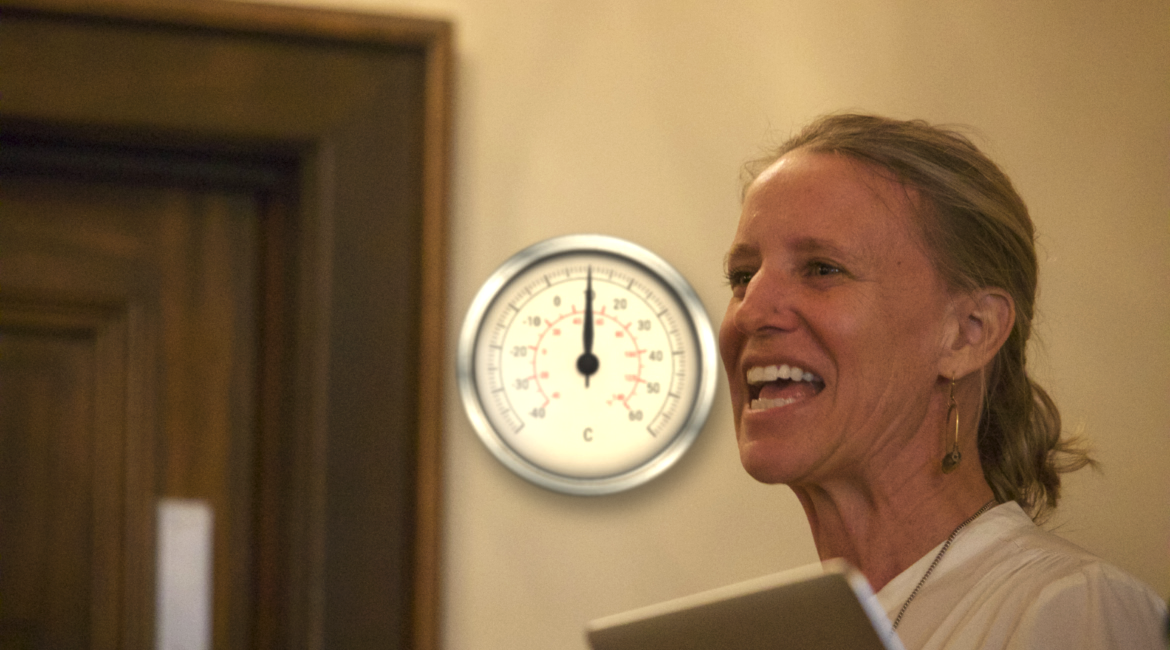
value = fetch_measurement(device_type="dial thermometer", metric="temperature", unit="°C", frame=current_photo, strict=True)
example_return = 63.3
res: 10
